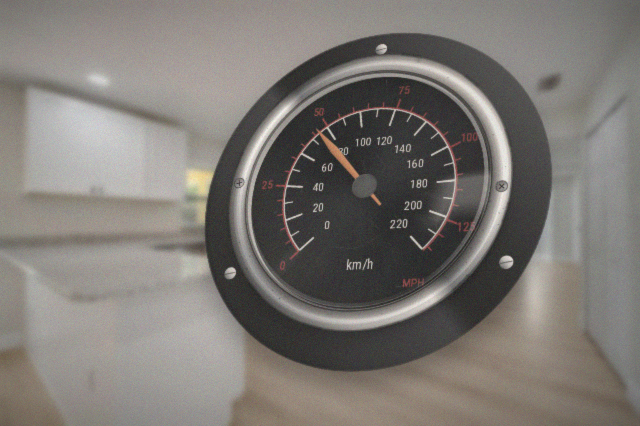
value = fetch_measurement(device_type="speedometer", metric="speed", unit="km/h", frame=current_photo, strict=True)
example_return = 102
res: 75
